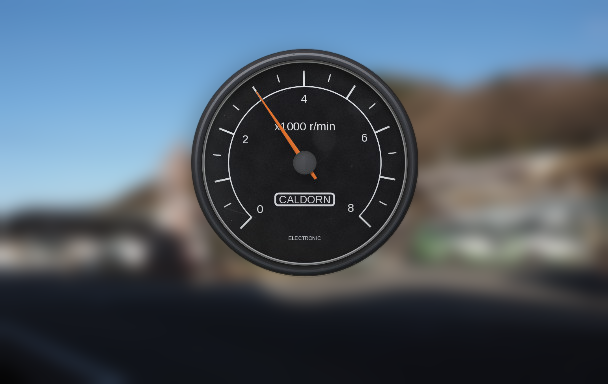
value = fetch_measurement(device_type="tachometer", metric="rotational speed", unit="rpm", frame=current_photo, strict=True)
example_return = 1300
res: 3000
